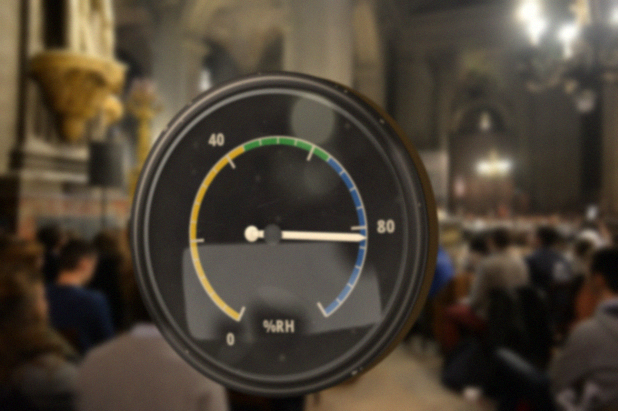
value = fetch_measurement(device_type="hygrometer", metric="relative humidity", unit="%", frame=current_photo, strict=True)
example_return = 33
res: 82
